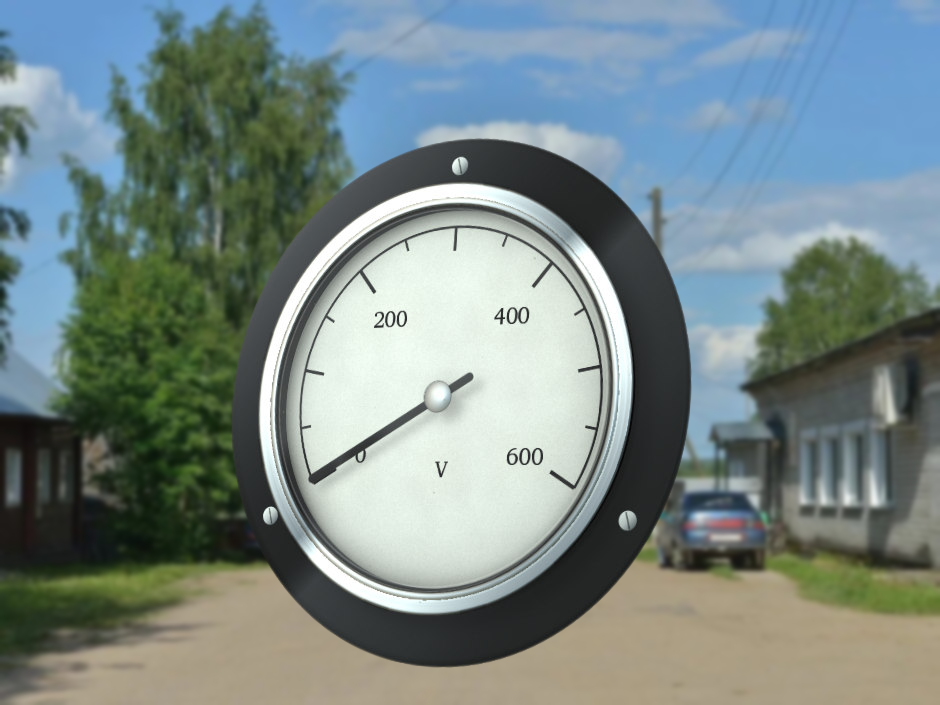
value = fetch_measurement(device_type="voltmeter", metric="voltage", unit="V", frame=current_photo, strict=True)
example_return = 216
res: 0
